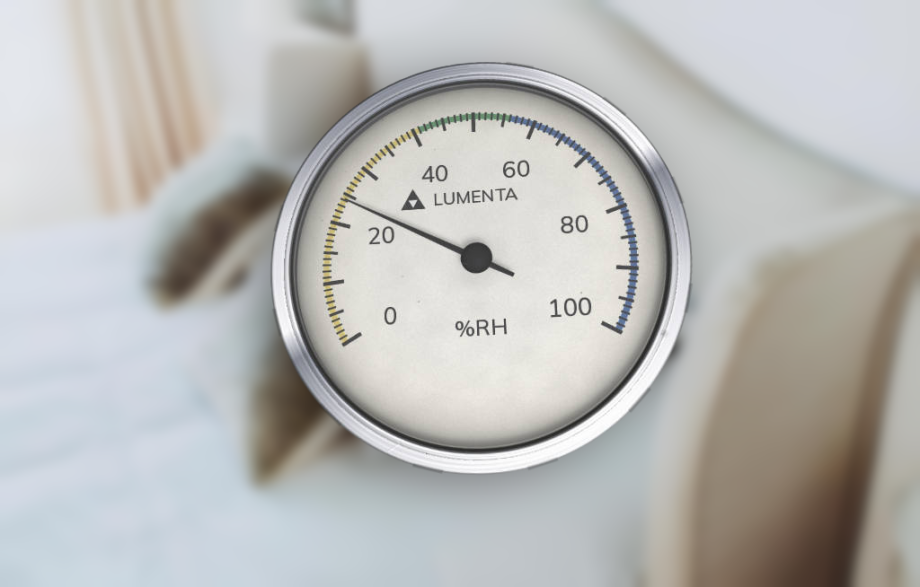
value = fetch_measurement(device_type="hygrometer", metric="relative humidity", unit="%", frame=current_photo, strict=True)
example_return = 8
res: 24
